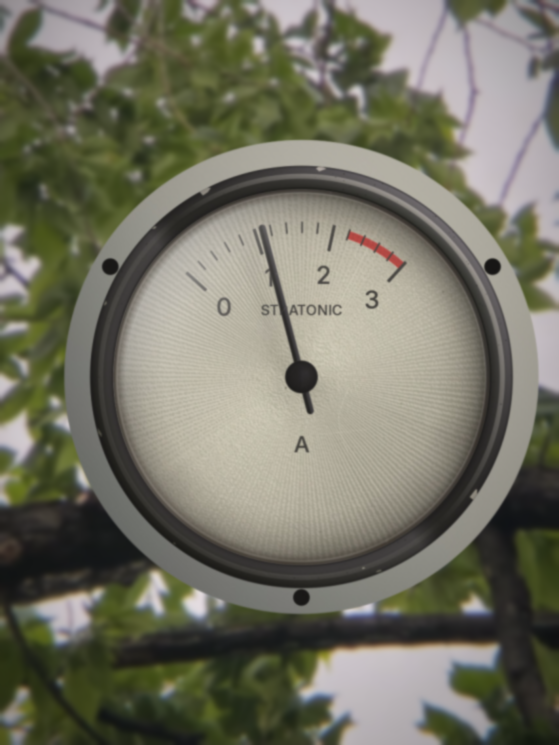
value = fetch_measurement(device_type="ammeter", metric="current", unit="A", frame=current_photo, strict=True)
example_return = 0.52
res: 1.1
